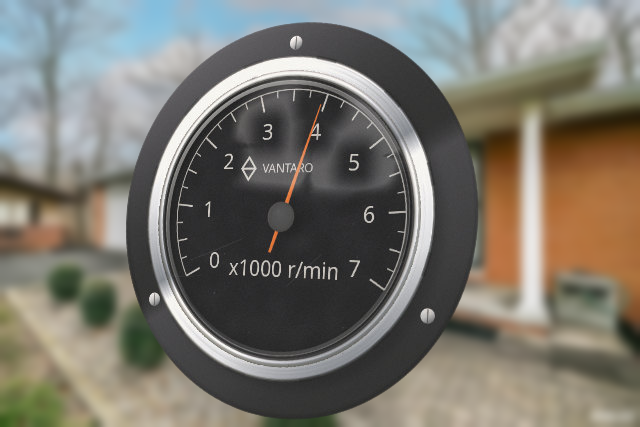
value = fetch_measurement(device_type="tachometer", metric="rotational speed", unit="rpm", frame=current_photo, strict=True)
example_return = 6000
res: 4000
